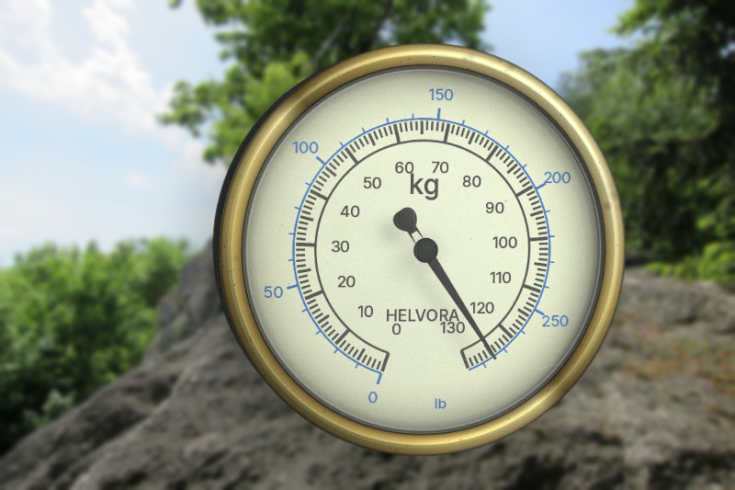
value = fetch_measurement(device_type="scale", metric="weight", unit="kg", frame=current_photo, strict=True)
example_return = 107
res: 125
